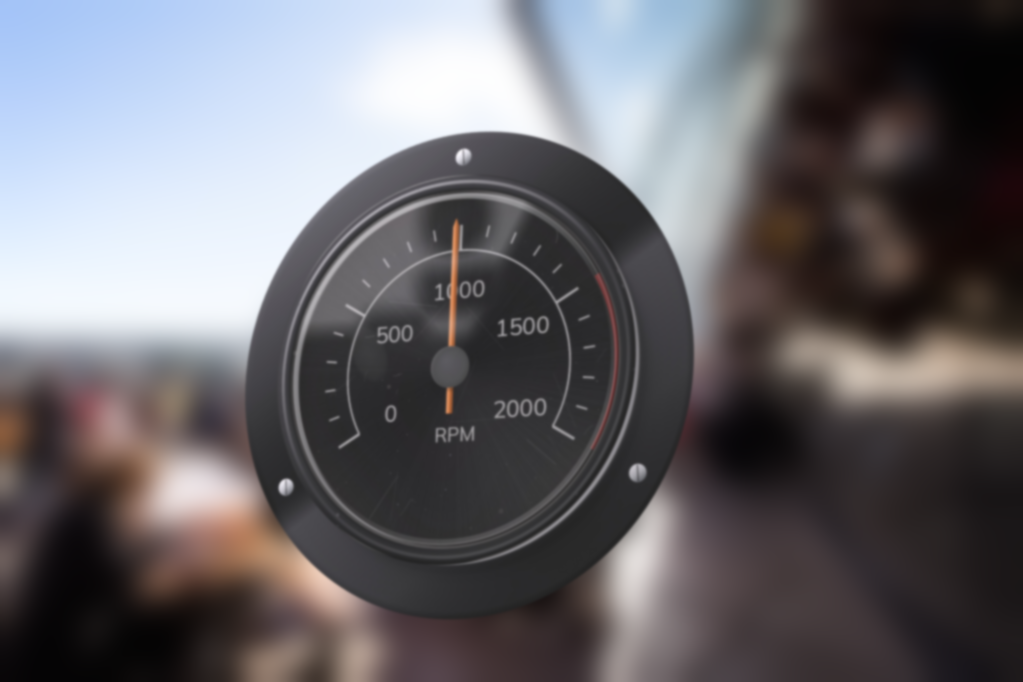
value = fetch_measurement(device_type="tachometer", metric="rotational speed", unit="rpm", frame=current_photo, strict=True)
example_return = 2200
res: 1000
